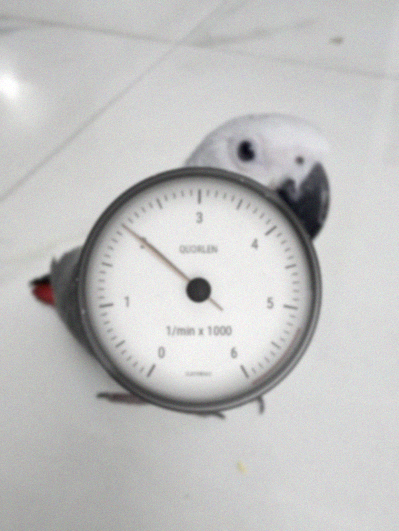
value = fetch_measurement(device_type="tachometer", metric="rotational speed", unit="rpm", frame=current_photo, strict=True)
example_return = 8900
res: 2000
